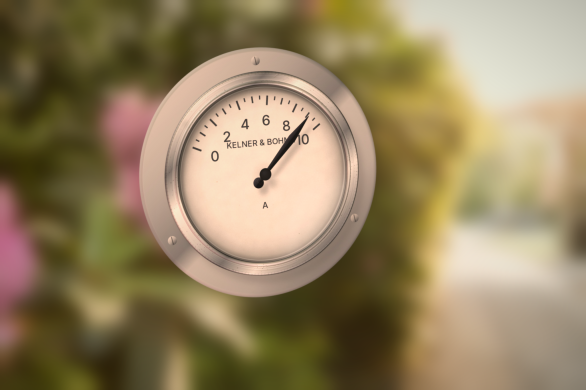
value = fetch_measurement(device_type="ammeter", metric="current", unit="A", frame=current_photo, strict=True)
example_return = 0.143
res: 9
